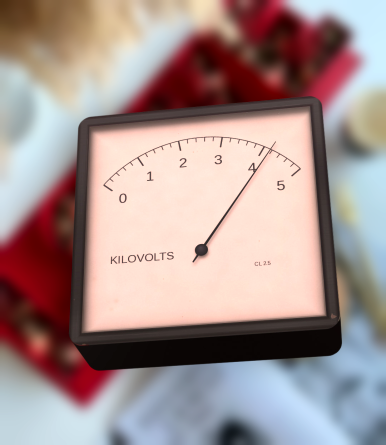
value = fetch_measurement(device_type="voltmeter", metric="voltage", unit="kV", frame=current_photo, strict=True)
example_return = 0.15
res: 4.2
